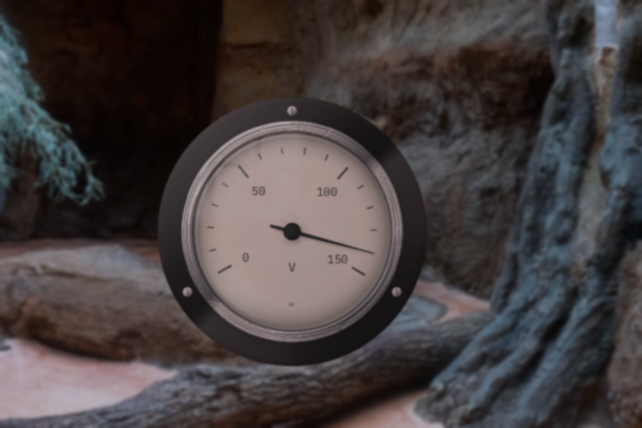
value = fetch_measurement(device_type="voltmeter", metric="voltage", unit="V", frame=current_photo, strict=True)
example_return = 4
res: 140
